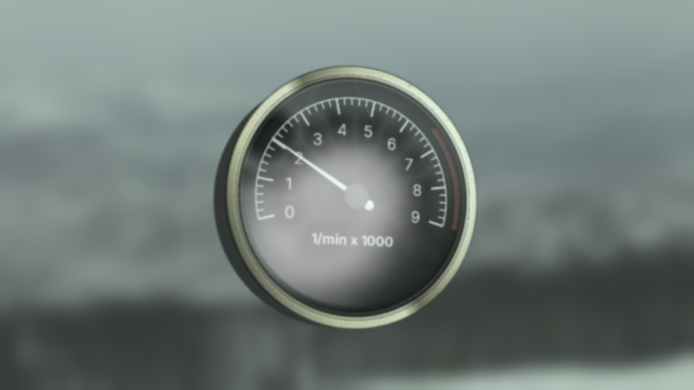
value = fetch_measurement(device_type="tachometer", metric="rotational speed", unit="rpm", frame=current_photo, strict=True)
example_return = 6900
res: 2000
